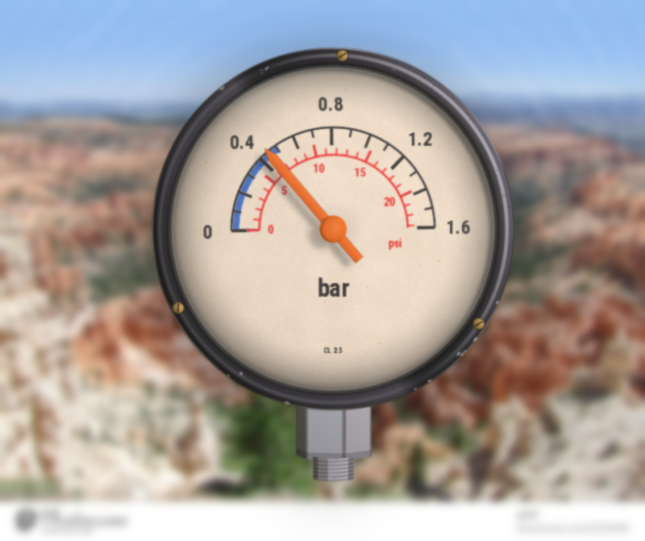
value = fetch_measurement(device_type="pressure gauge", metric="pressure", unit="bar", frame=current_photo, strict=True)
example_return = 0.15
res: 0.45
